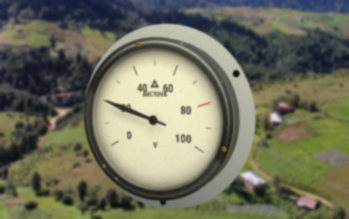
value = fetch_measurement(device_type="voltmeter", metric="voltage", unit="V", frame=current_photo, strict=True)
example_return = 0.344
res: 20
